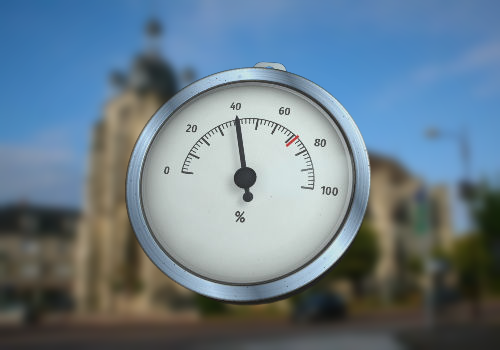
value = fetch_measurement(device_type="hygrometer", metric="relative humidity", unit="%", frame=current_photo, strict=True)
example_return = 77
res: 40
